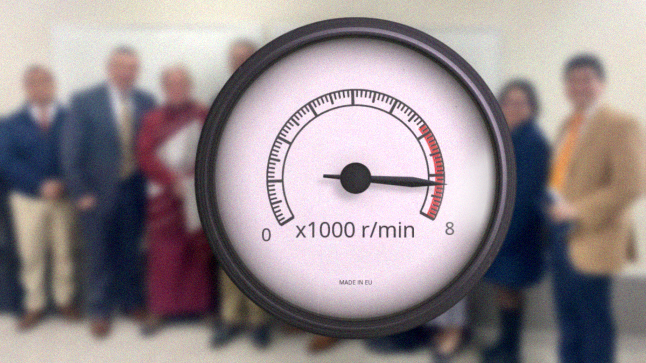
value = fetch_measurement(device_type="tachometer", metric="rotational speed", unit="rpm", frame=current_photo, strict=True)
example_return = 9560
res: 7200
